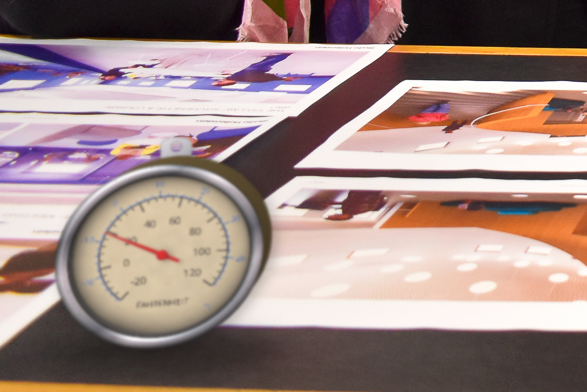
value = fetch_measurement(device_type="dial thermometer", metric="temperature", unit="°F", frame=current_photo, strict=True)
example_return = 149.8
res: 20
